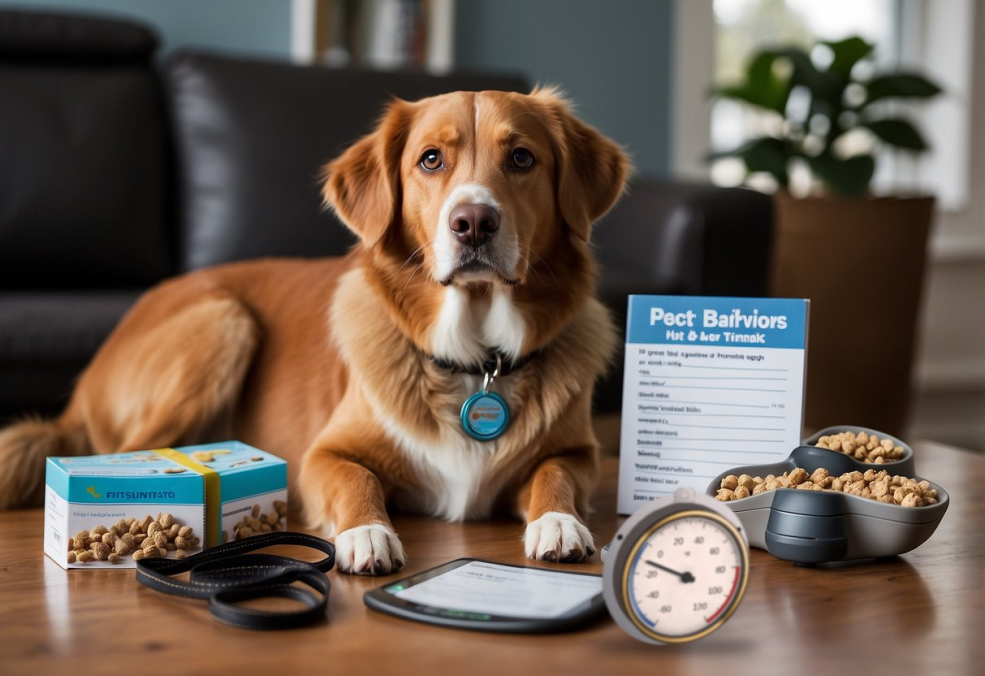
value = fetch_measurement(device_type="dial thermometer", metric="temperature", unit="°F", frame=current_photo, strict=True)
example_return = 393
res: -10
